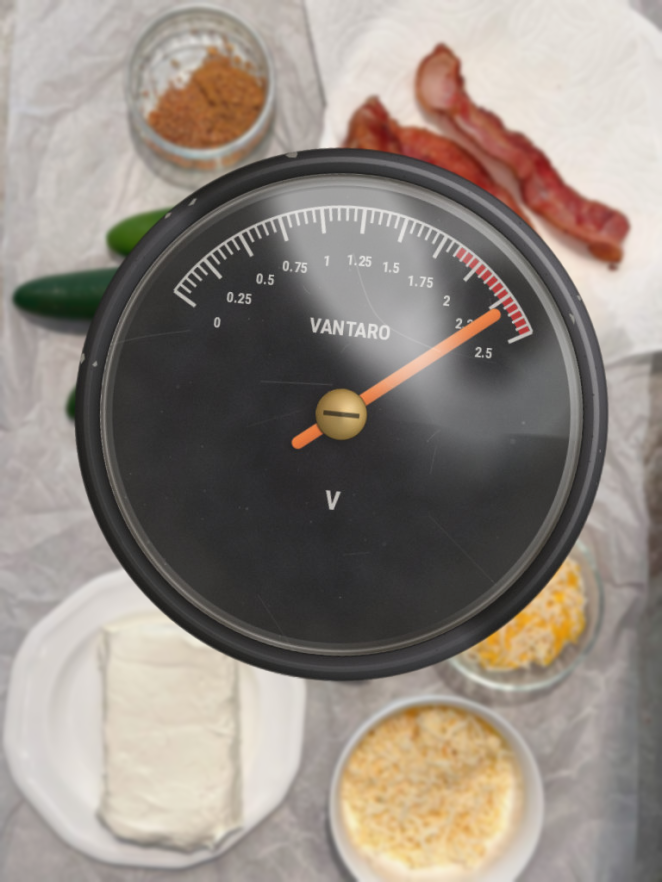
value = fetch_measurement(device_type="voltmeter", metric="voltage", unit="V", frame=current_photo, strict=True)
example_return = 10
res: 2.3
